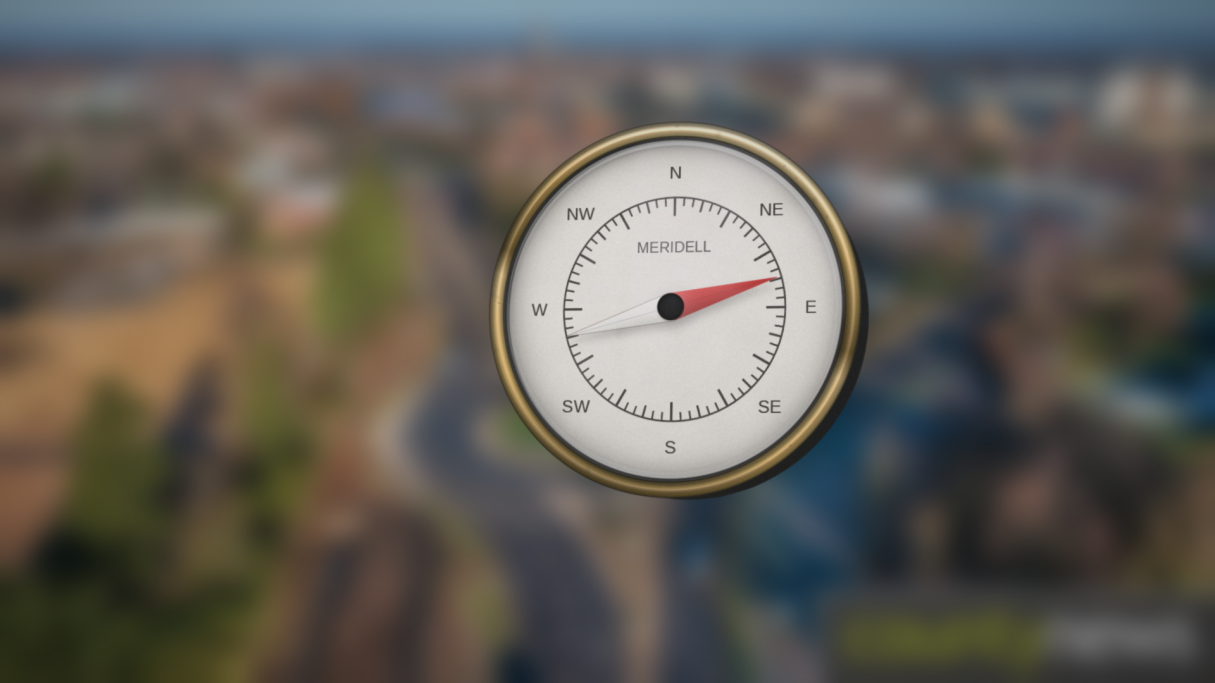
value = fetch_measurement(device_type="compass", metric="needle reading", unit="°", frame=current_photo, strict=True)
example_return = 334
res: 75
